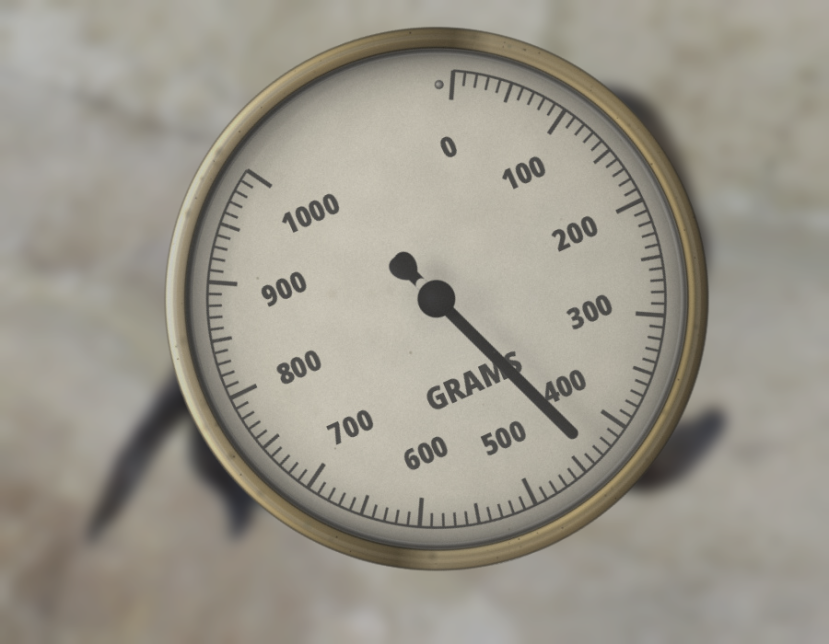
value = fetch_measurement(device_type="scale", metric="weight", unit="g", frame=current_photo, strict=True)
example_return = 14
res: 435
